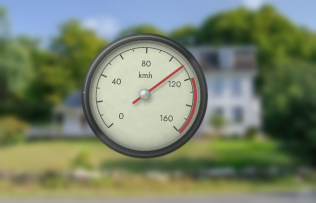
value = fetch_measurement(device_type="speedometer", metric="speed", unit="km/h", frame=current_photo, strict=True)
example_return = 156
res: 110
